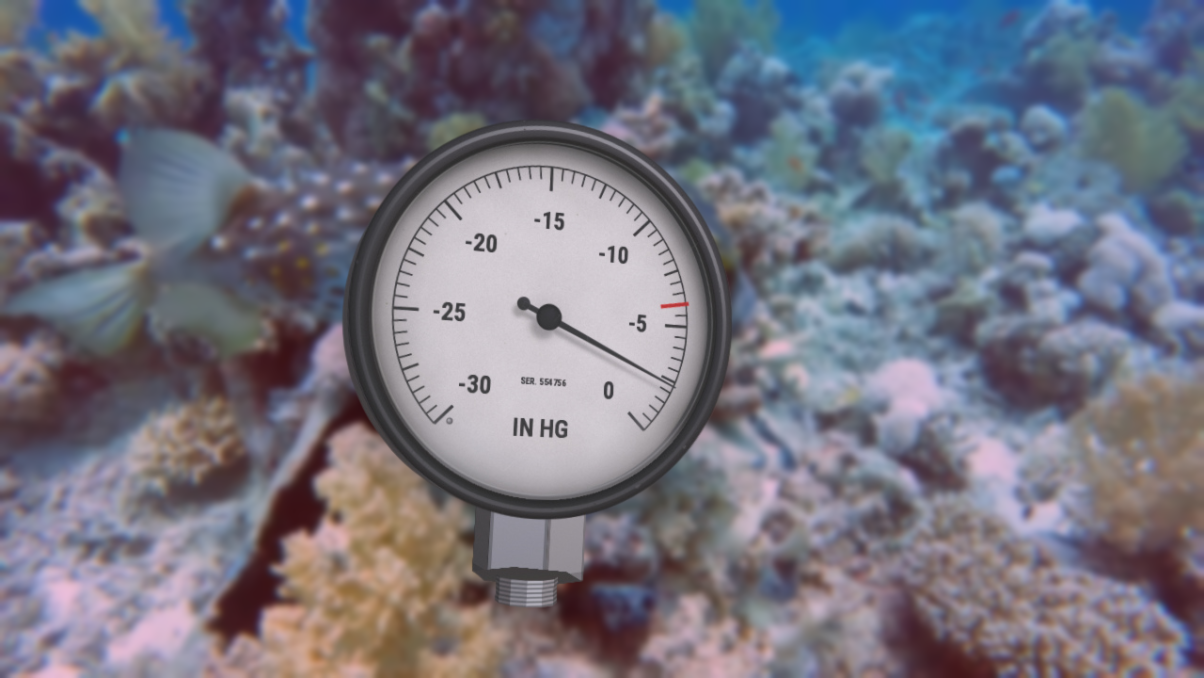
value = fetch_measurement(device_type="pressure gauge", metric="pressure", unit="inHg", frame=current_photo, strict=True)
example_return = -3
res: -2.25
